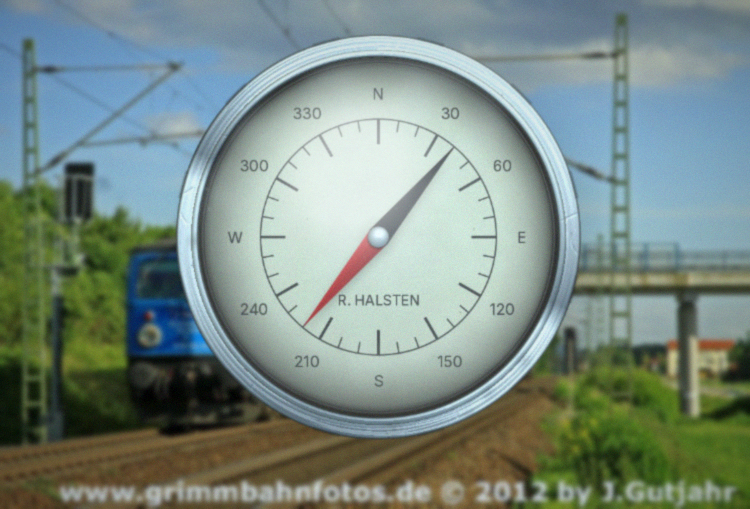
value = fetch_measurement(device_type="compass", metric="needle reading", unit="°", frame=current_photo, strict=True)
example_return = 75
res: 220
